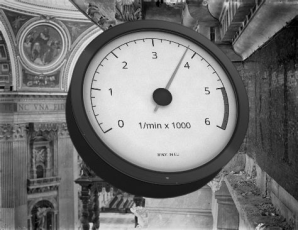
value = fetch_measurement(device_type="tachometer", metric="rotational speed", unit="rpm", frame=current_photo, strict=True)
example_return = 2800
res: 3800
